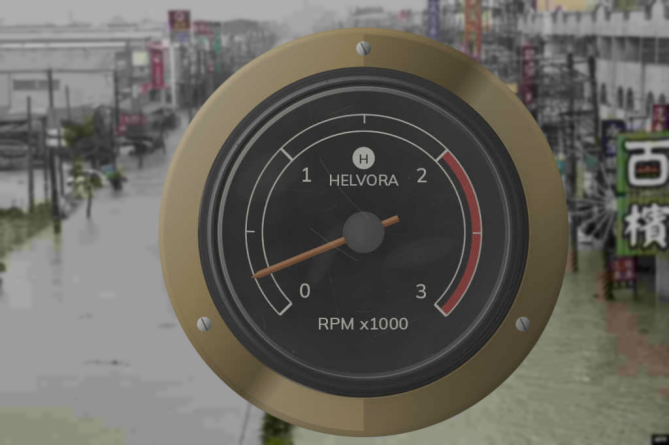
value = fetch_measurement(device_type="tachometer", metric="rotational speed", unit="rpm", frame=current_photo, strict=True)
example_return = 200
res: 250
